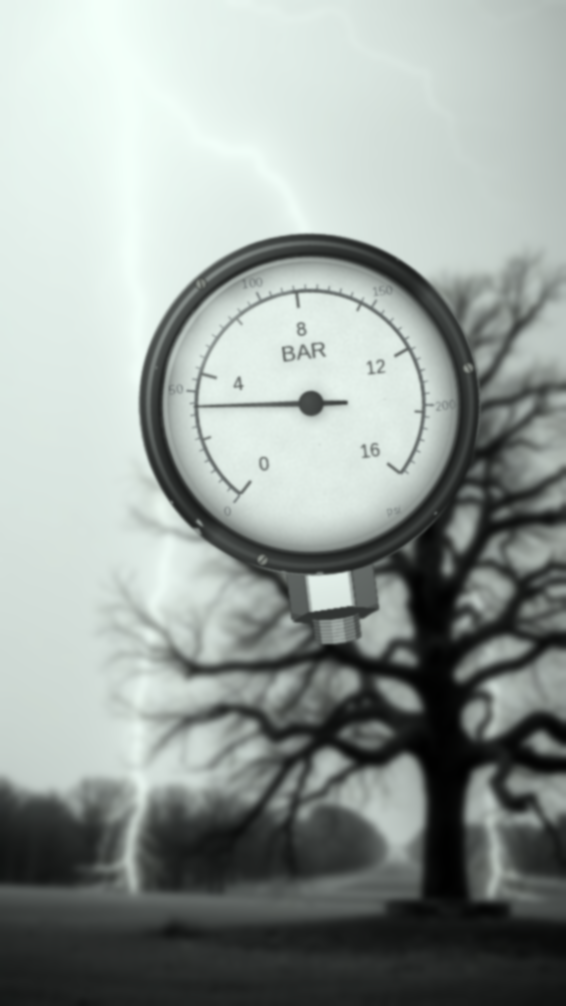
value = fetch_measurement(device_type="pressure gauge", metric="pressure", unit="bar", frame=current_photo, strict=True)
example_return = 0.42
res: 3
